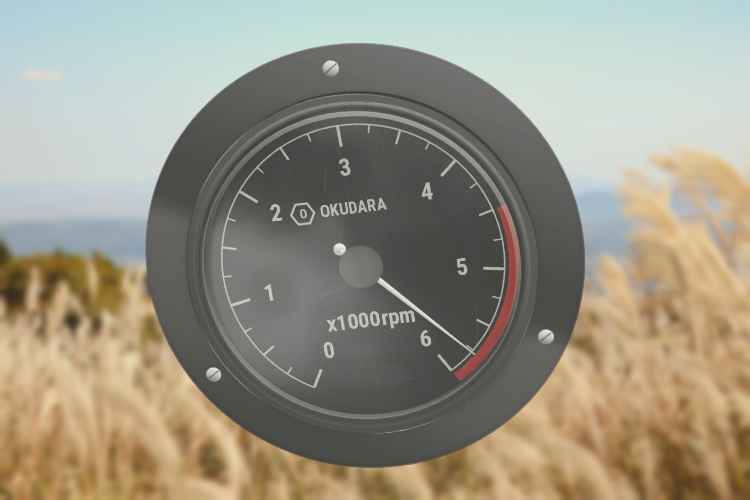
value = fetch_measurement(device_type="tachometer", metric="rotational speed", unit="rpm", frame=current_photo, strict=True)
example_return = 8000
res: 5750
